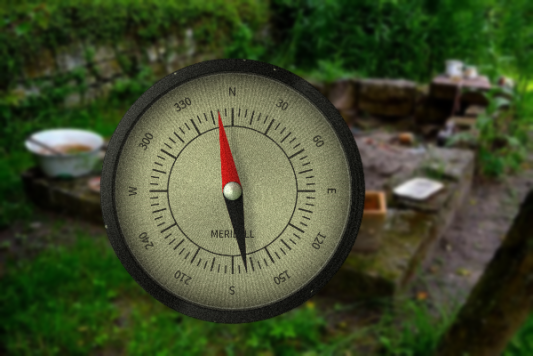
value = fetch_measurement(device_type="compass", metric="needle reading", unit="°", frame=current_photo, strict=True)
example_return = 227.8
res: 350
